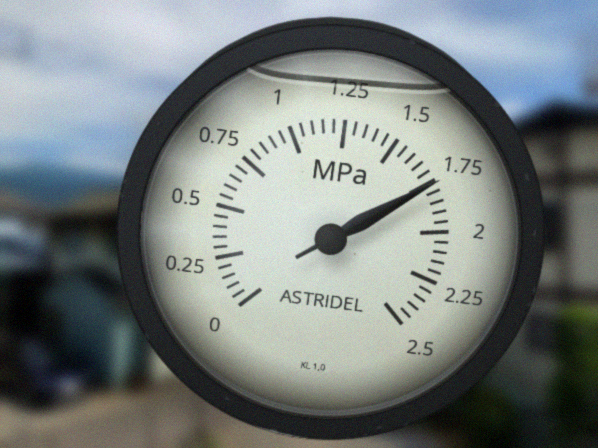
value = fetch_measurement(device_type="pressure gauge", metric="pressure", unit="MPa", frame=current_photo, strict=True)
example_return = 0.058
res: 1.75
